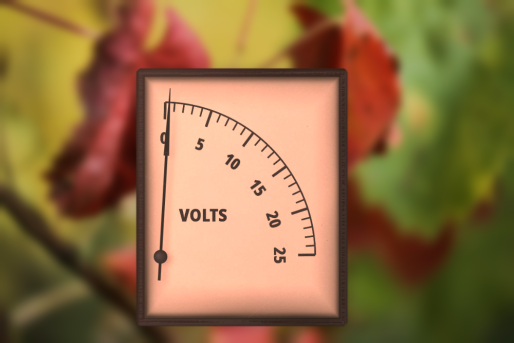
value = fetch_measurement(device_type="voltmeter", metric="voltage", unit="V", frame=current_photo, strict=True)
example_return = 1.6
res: 0.5
